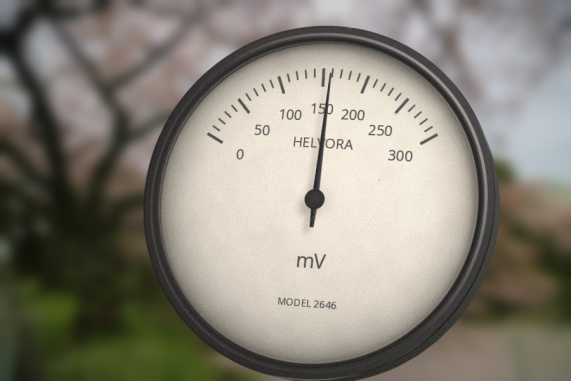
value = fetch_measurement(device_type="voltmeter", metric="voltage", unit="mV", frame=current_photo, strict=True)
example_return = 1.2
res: 160
